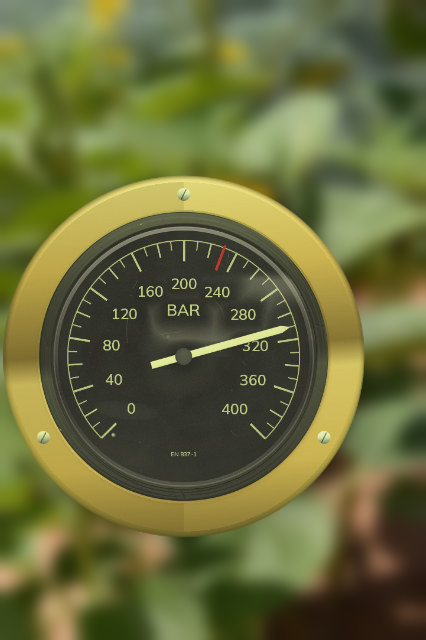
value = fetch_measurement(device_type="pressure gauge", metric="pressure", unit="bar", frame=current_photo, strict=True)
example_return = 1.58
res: 310
